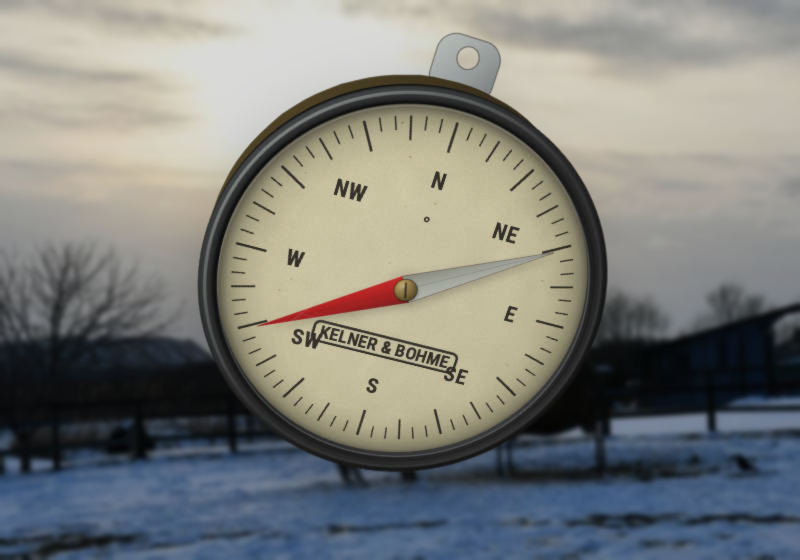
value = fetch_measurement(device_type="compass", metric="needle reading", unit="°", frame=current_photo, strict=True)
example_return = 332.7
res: 240
